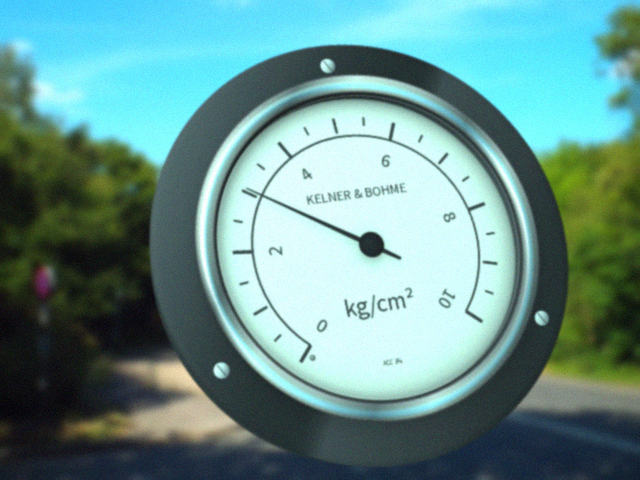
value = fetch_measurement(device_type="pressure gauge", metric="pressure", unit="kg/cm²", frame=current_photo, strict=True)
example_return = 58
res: 3
